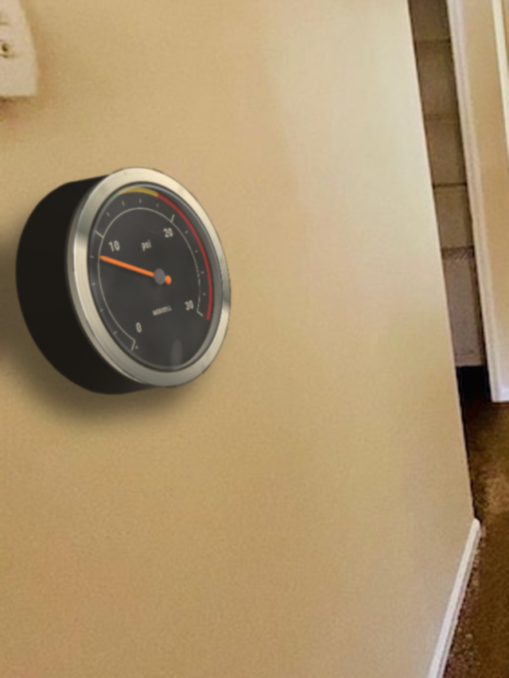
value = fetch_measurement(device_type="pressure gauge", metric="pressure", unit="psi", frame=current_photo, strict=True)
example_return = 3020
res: 8
